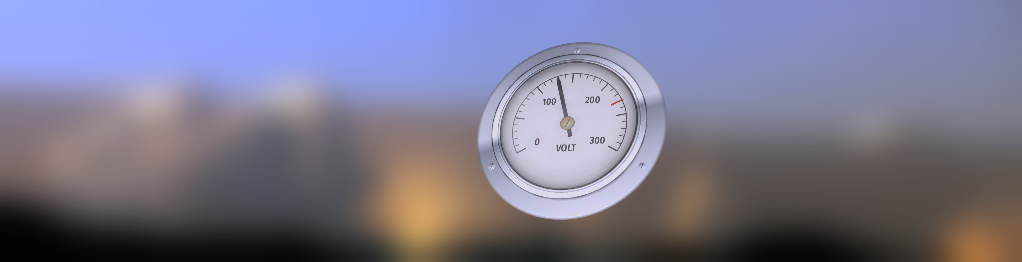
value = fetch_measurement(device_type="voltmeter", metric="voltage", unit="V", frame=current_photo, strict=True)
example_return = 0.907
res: 130
